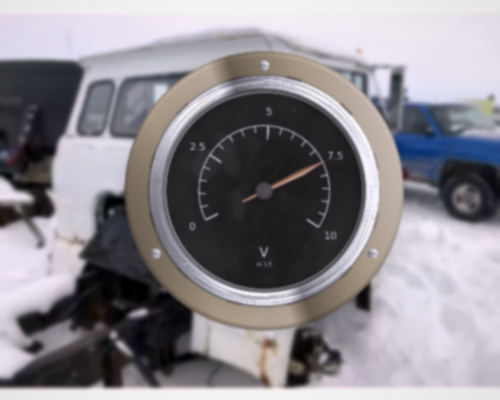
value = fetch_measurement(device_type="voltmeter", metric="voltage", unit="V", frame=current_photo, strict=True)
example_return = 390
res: 7.5
